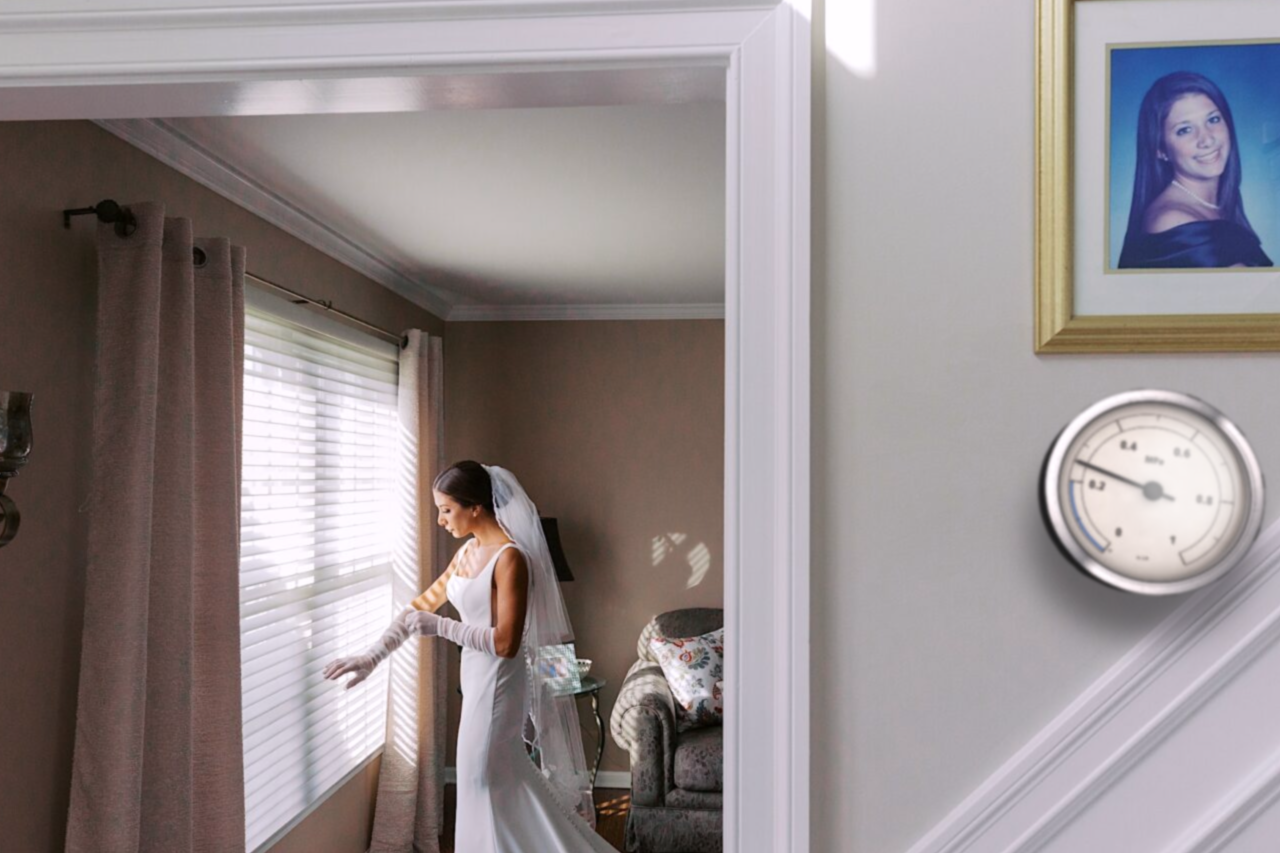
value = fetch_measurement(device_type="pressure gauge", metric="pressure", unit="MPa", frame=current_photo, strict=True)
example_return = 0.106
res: 0.25
